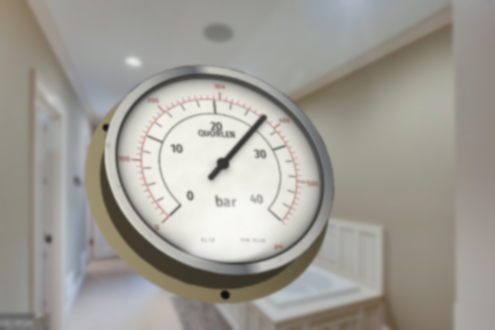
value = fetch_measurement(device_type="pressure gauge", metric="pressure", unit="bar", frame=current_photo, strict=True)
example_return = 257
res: 26
